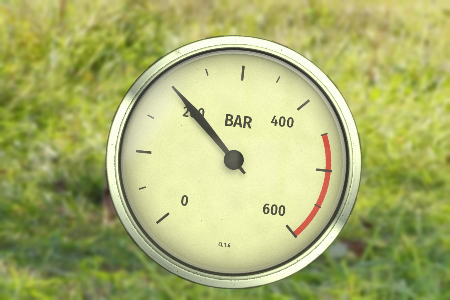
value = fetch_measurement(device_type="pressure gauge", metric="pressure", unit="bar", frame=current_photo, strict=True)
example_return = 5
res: 200
